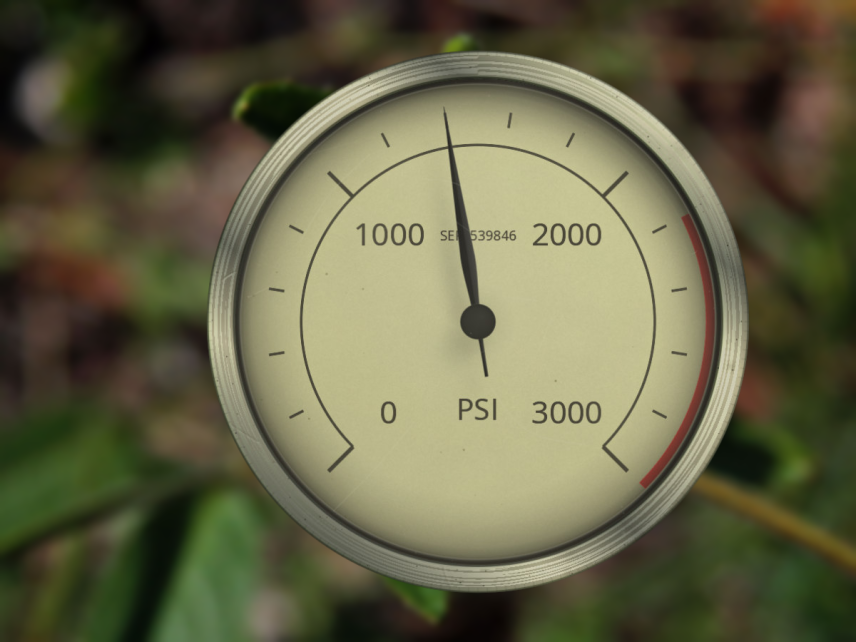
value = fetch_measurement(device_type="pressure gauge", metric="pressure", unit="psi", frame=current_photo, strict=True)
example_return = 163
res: 1400
